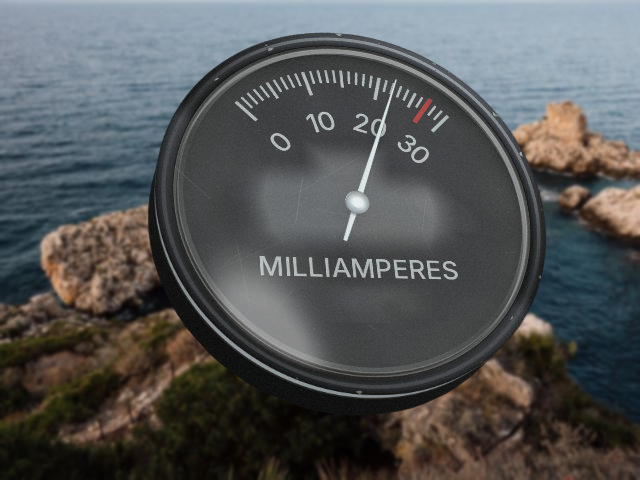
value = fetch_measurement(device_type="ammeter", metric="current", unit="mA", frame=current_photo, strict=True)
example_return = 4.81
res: 22
